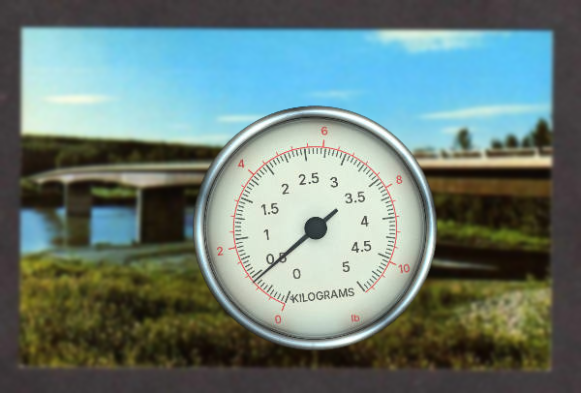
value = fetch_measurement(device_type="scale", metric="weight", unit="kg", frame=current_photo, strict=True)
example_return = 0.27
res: 0.45
